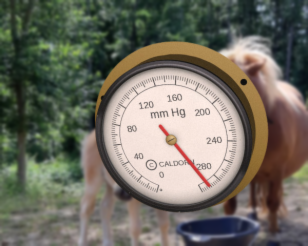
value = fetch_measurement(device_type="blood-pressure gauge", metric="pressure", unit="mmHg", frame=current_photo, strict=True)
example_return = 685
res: 290
